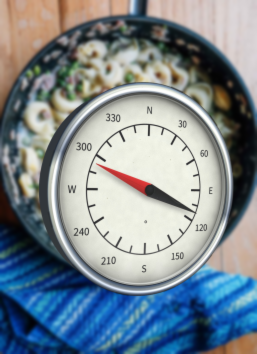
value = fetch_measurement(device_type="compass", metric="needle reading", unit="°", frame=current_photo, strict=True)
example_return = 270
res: 292.5
